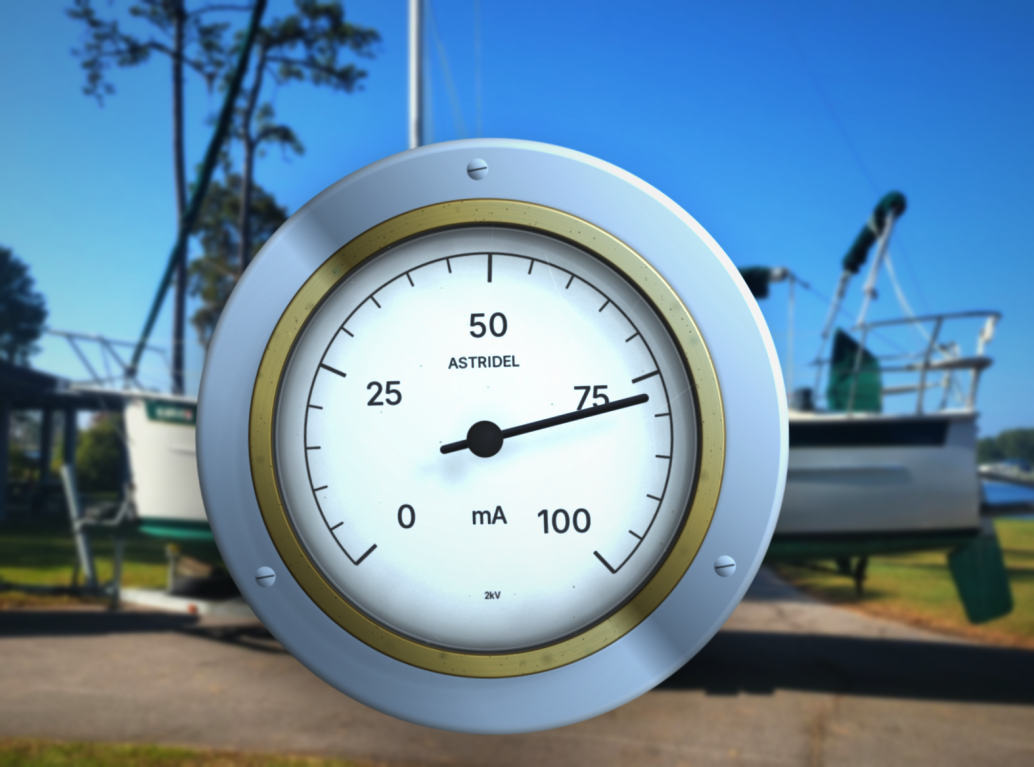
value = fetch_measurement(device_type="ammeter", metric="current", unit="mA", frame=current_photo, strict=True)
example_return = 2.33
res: 77.5
